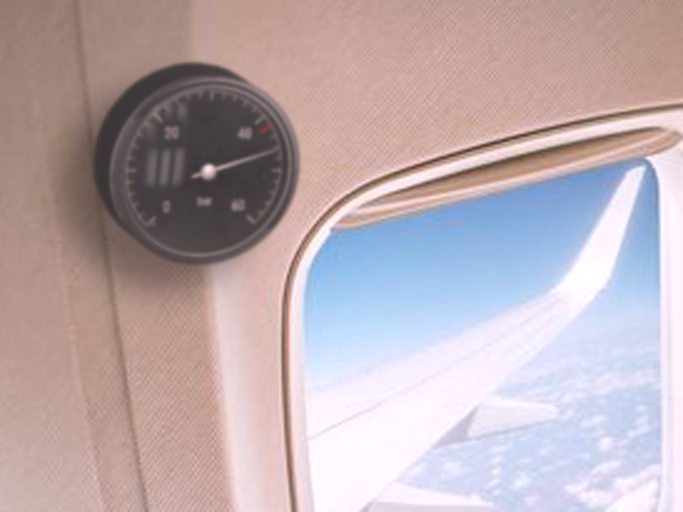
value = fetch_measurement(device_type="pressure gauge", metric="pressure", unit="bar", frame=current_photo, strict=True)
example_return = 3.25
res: 46
